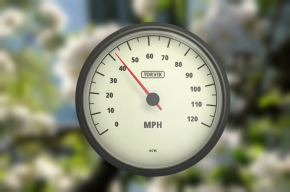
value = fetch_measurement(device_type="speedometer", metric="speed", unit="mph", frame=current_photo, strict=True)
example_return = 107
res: 42.5
